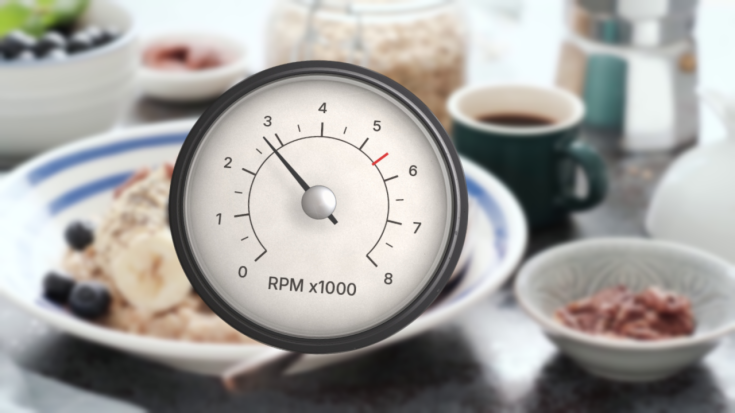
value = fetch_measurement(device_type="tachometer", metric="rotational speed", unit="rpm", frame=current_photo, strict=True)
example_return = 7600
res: 2750
